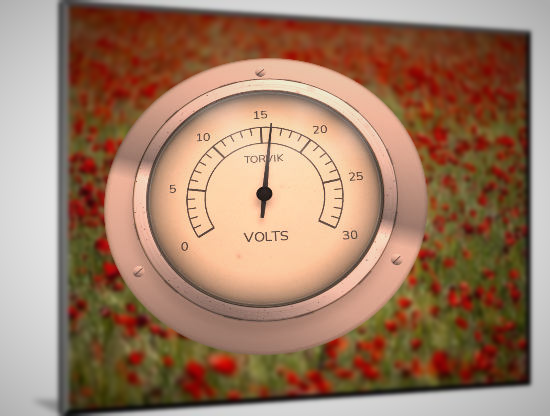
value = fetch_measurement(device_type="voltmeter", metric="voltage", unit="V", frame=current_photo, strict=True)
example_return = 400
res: 16
